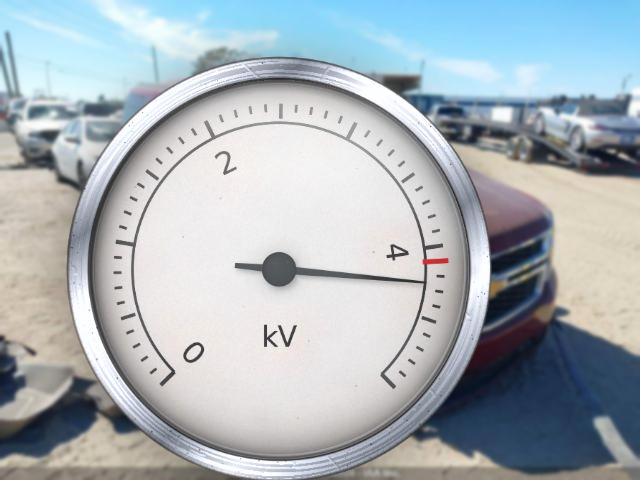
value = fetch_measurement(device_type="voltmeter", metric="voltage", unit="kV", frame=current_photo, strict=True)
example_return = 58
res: 4.25
